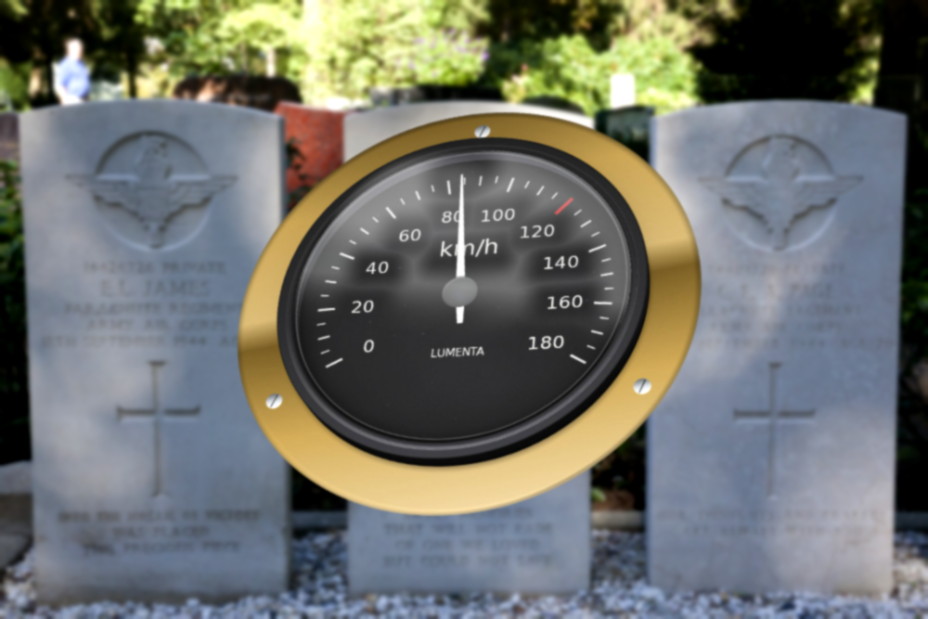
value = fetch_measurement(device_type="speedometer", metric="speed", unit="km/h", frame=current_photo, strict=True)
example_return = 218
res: 85
